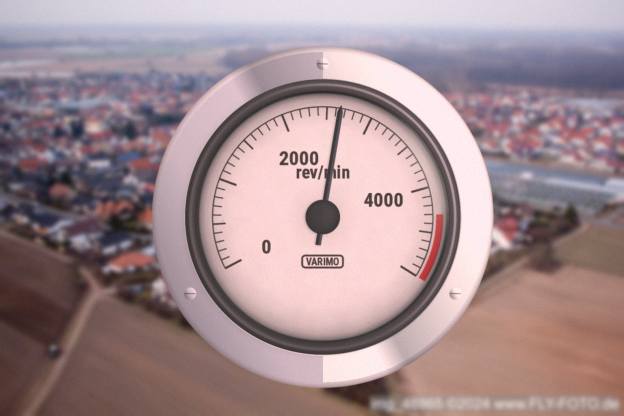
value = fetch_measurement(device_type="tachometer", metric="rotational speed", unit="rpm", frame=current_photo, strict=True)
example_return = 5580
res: 2650
